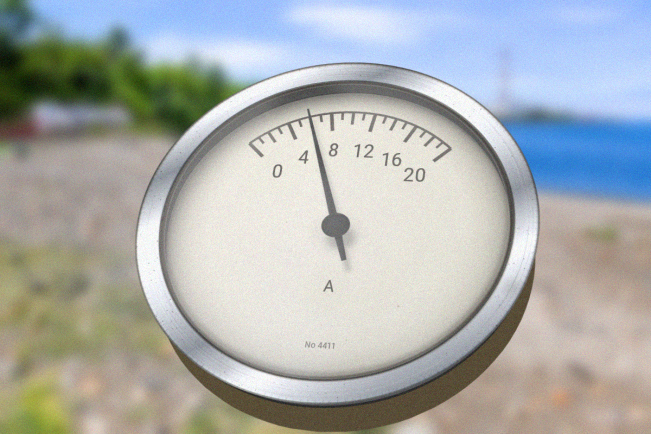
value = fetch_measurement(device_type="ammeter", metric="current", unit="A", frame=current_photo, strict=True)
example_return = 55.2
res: 6
